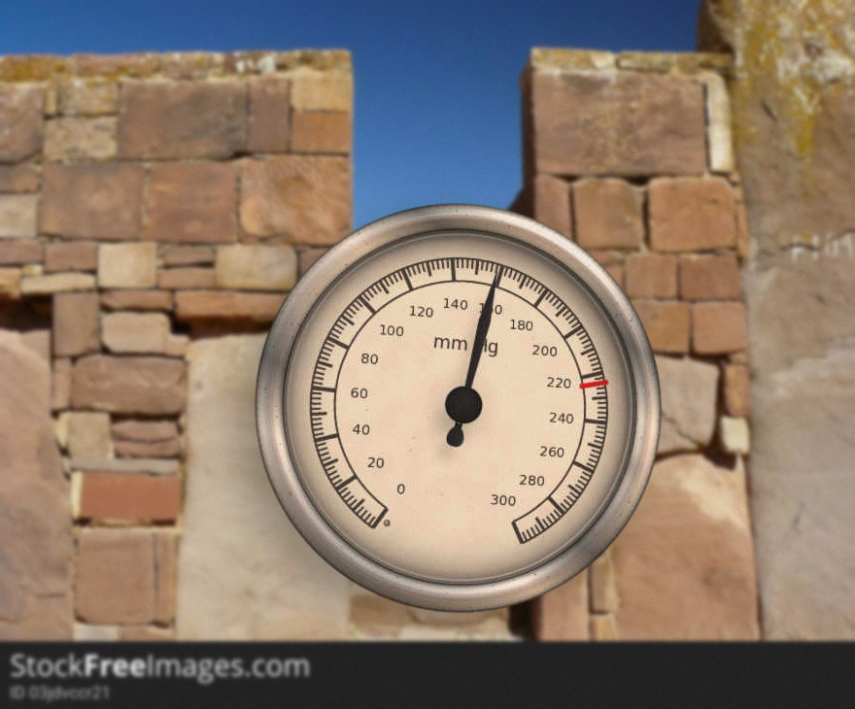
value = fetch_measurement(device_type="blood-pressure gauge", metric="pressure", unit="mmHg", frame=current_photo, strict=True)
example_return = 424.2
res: 158
